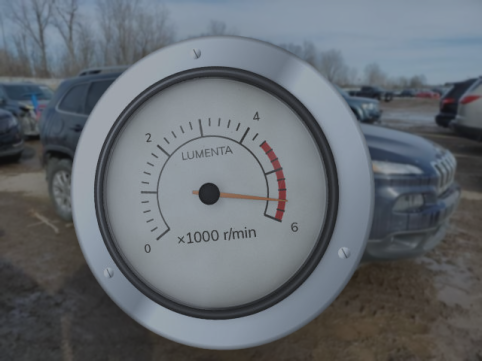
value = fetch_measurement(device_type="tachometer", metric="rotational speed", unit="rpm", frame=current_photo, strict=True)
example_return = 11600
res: 5600
